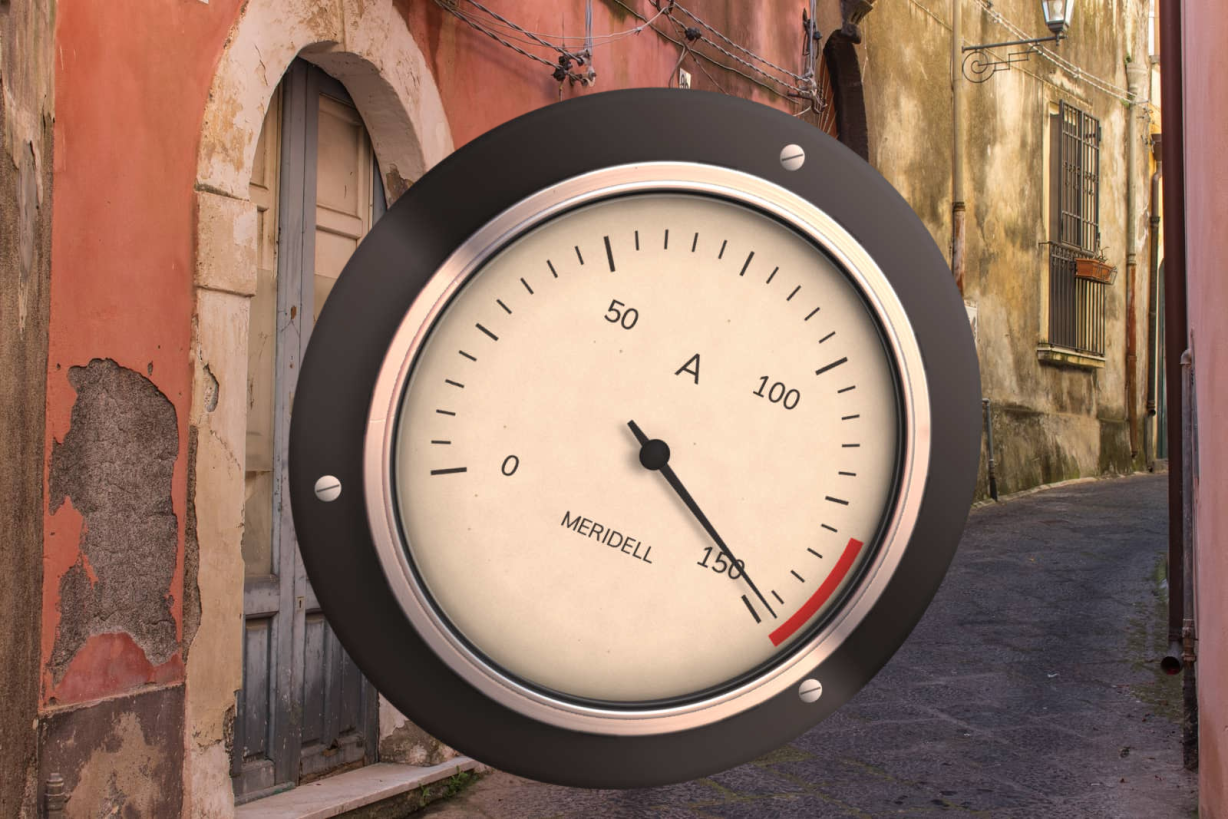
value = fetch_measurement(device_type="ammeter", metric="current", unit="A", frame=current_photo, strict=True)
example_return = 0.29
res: 147.5
